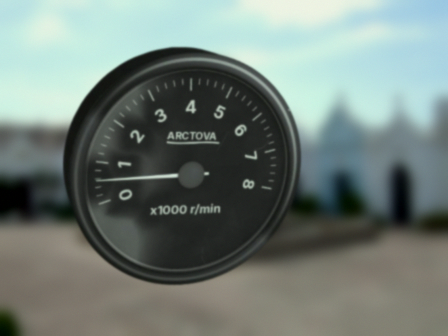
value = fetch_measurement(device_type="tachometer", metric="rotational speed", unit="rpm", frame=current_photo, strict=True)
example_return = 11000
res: 600
